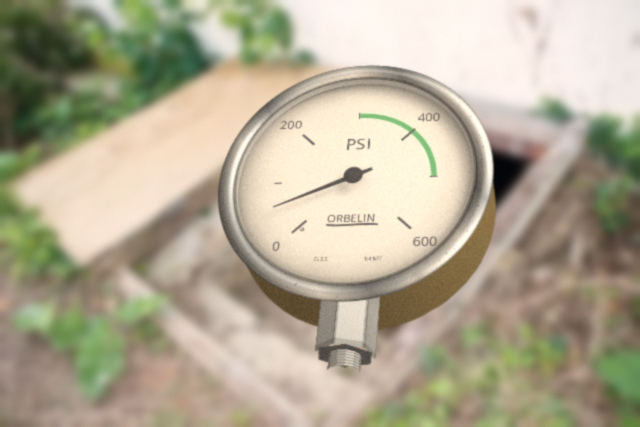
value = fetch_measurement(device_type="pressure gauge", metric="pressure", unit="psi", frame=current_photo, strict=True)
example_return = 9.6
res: 50
